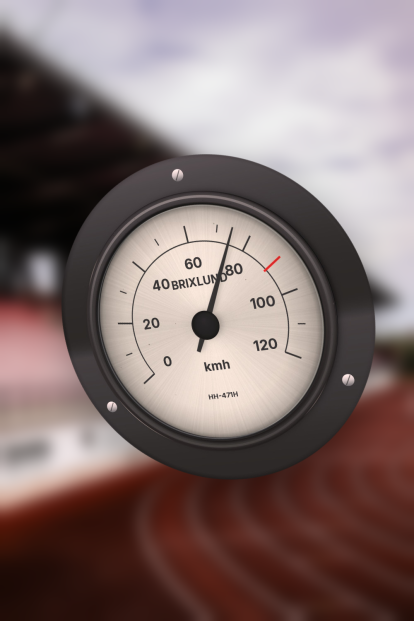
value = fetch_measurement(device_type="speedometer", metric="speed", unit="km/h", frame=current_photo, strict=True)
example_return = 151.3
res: 75
